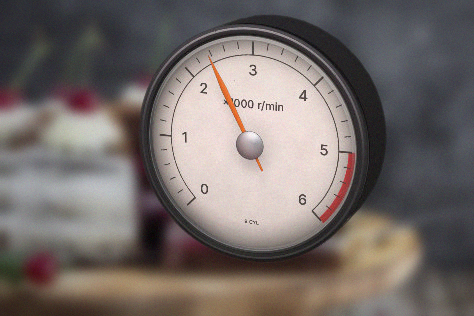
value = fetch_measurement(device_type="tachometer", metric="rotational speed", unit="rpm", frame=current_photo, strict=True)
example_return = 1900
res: 2400
